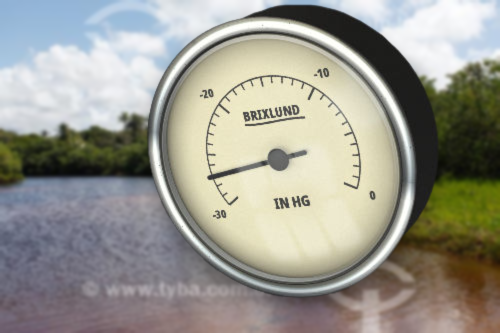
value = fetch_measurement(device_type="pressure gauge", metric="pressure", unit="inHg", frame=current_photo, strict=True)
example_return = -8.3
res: -27
